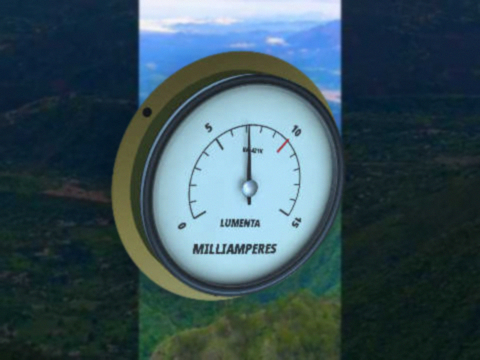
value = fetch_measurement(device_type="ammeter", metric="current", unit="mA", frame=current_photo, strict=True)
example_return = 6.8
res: 7
